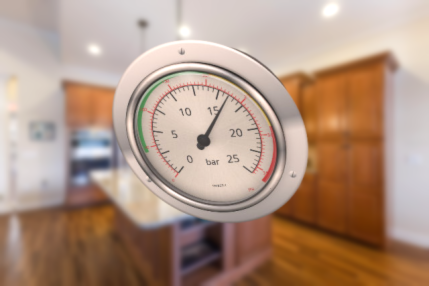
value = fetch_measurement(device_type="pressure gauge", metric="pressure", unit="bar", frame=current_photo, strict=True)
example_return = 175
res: 16
